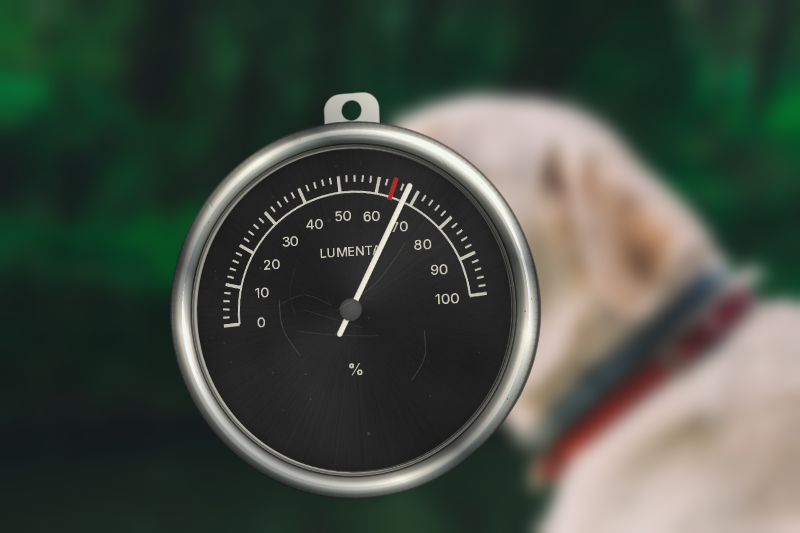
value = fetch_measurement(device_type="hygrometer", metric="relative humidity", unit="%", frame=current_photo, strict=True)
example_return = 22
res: 68
